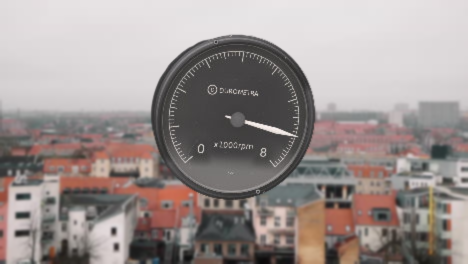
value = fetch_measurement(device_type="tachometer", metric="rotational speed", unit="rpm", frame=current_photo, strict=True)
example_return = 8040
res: 7000
